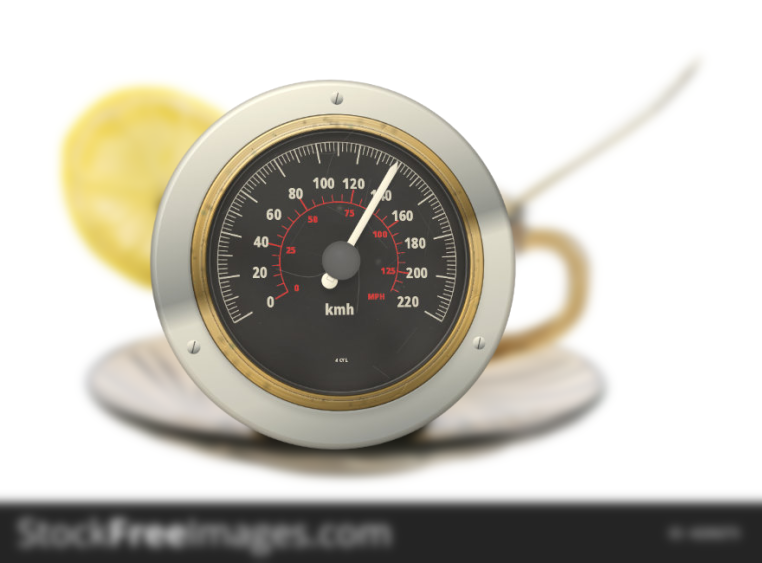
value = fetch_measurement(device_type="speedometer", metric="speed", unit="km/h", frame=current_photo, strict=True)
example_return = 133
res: 138
